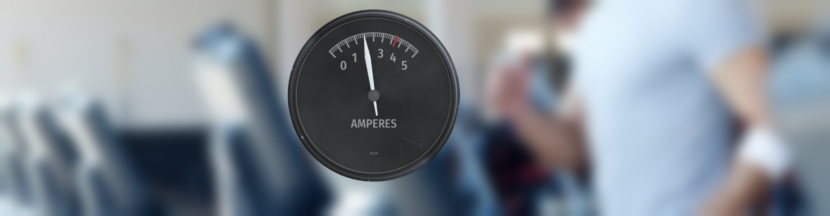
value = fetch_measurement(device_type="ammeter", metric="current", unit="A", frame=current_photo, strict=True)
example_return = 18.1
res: 2
